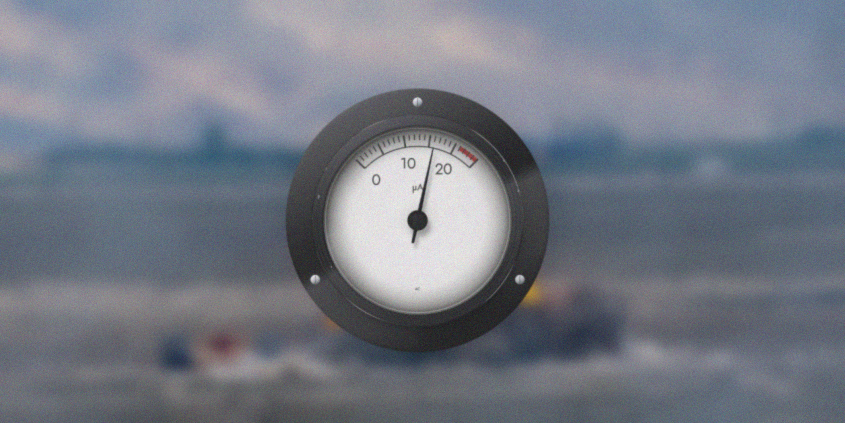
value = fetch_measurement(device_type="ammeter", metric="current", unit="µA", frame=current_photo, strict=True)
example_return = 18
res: 16
